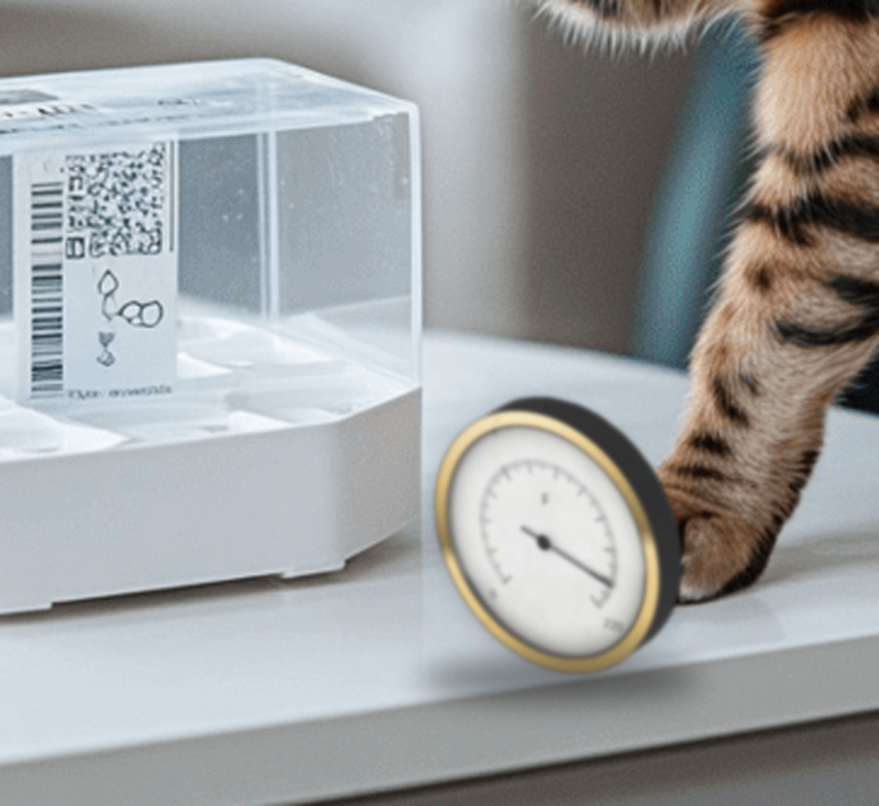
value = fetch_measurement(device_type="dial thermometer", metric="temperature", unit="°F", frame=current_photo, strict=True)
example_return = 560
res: 200
